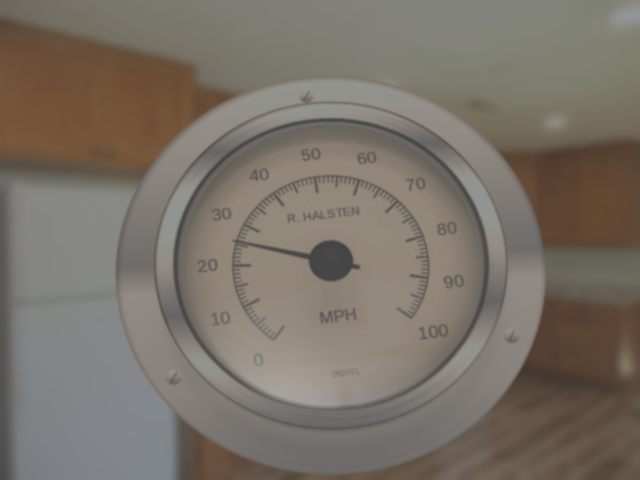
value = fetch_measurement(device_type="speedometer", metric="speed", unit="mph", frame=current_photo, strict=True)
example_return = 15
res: 25
